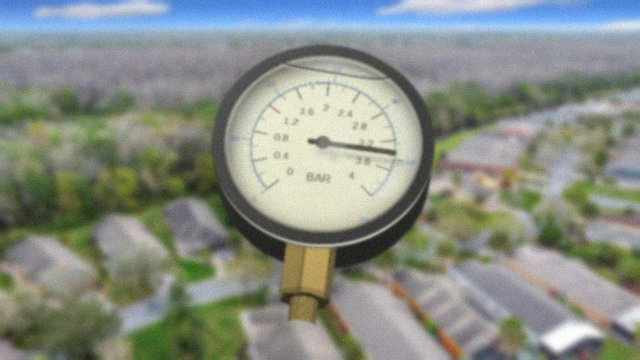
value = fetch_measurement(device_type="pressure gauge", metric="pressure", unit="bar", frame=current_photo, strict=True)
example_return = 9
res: 3.4
